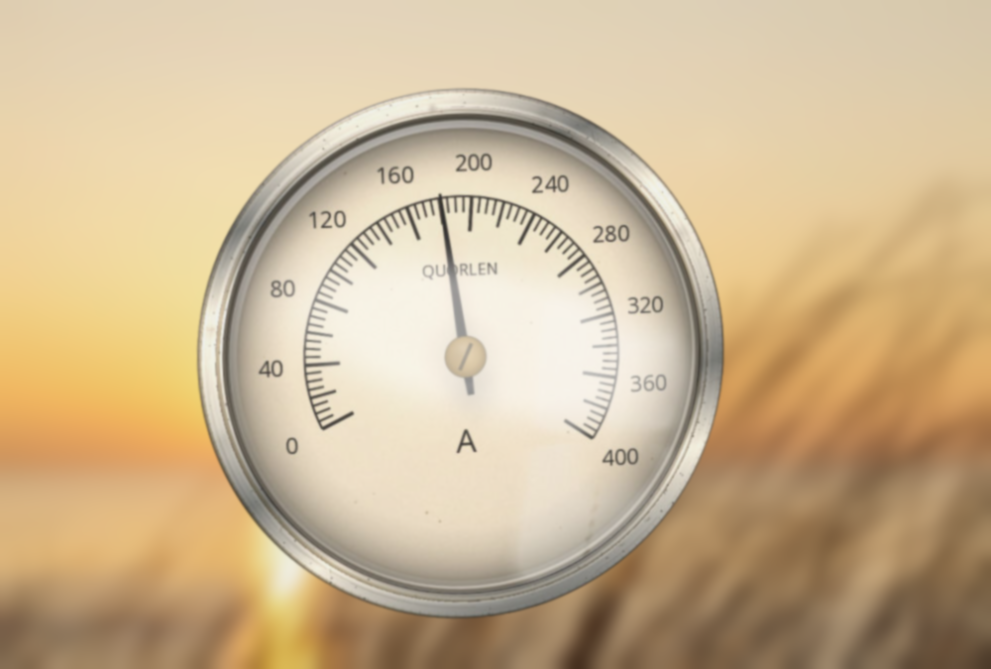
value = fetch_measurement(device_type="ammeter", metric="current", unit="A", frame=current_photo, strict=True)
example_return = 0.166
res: 180
